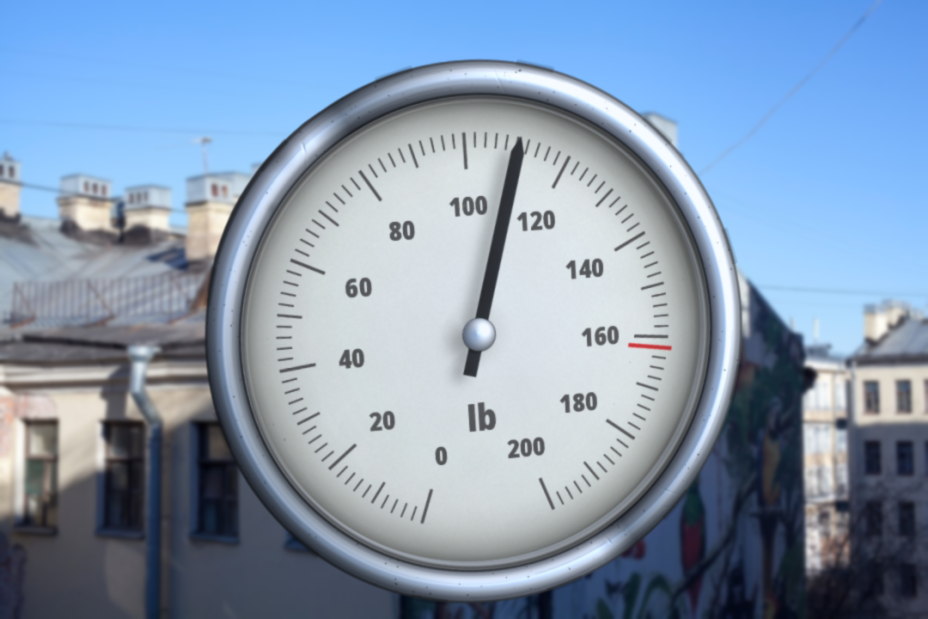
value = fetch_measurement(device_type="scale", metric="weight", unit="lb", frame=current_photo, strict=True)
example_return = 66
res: 110
